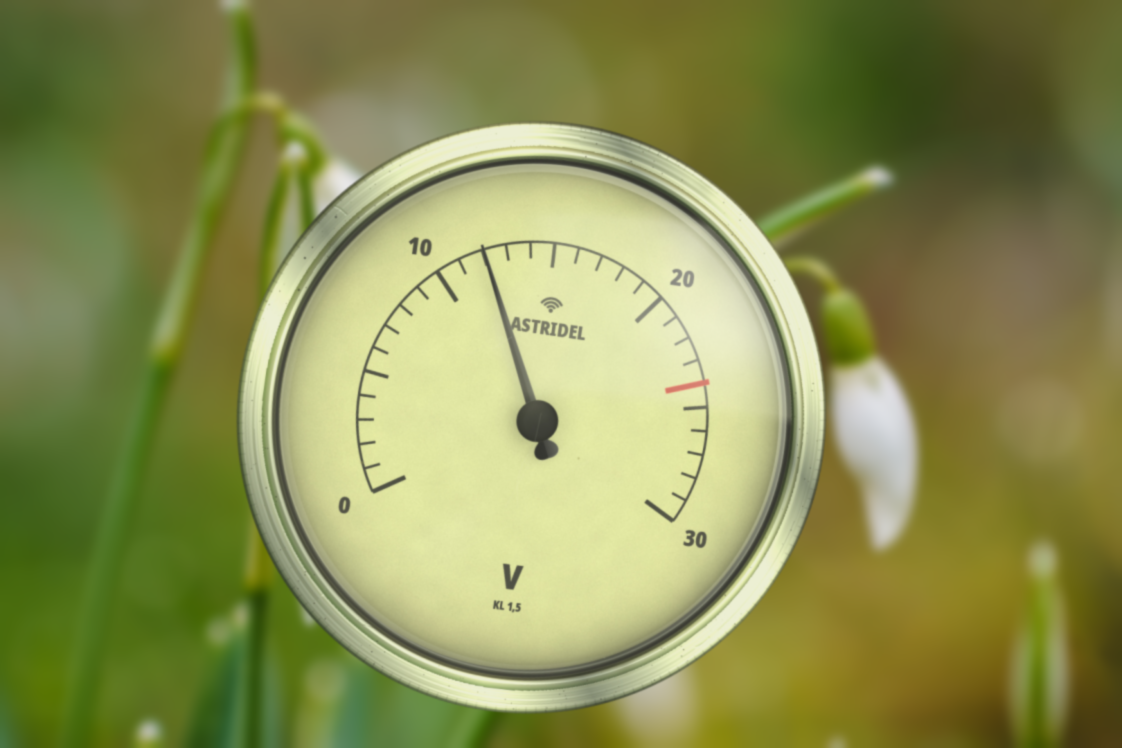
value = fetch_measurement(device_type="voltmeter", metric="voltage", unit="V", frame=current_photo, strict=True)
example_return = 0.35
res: 12
